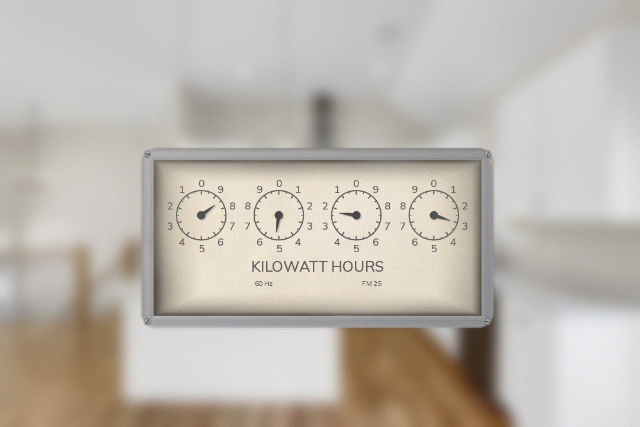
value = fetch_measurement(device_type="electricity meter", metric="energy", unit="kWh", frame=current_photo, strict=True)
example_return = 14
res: 8523
